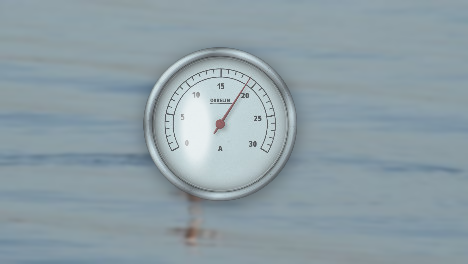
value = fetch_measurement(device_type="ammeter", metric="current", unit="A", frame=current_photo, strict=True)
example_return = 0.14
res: 19
